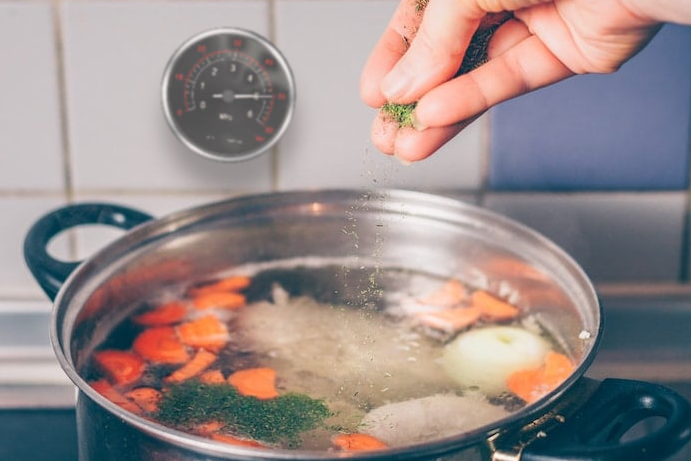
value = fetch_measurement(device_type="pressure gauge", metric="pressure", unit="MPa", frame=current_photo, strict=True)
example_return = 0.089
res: 5
